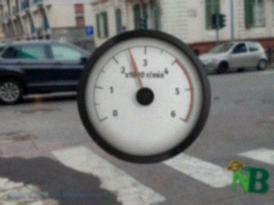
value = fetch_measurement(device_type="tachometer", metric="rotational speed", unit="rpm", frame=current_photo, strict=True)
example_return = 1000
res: 2500
